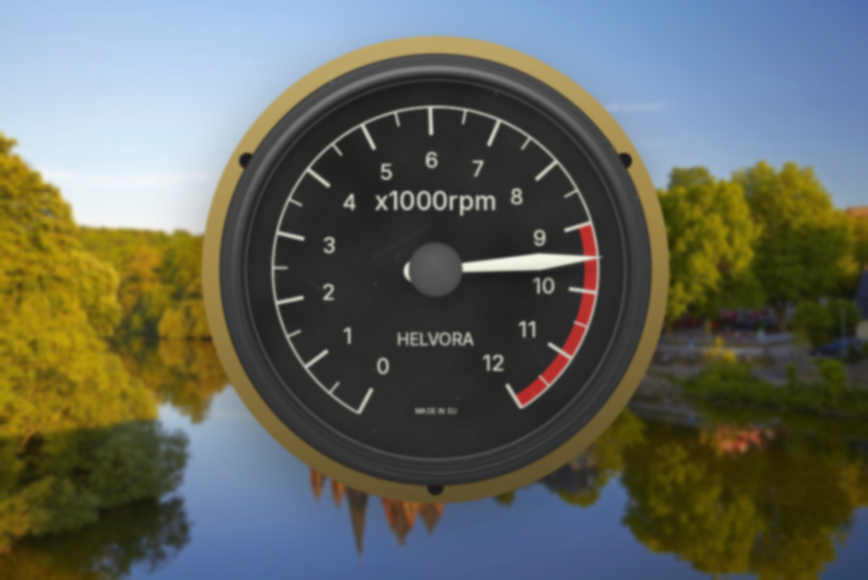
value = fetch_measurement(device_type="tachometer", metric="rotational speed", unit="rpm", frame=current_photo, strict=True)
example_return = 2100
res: 9500
